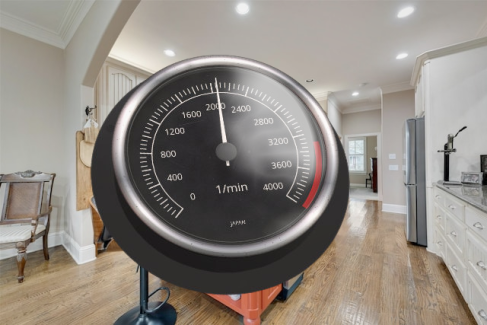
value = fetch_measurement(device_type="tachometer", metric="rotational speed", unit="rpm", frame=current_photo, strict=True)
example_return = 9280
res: 2050
